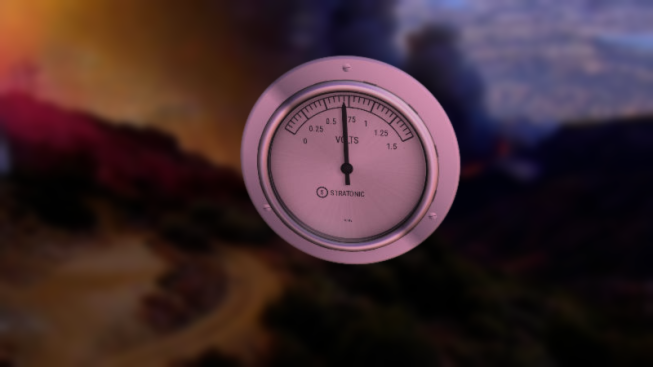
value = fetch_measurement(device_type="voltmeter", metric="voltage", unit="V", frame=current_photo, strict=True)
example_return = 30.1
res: 0.7
